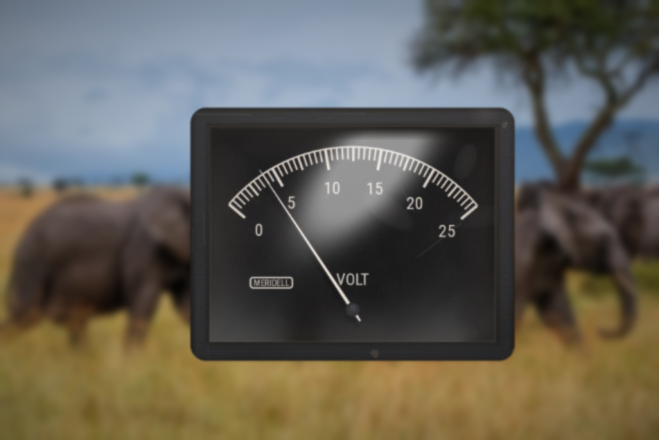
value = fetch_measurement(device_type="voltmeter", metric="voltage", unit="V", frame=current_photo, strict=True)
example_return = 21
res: 4
